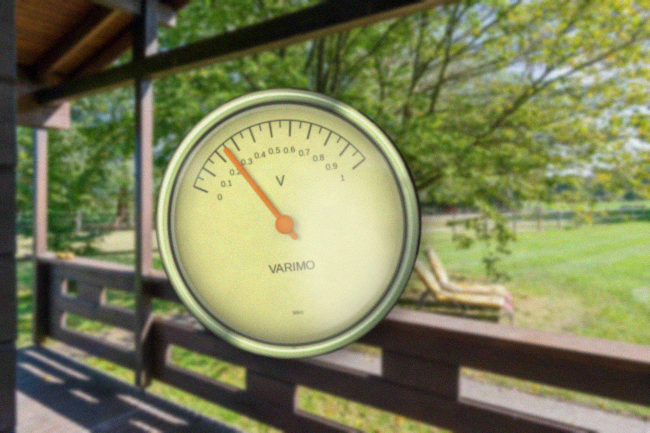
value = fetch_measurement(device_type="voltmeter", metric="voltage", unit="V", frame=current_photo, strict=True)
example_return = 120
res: 0.25
